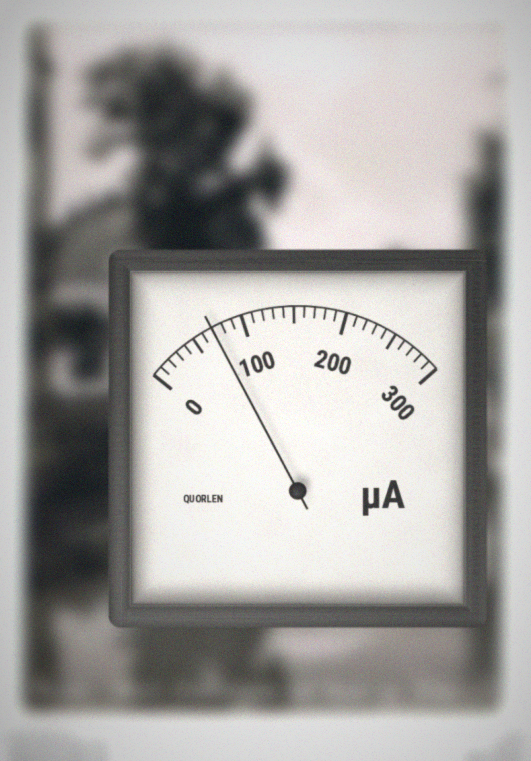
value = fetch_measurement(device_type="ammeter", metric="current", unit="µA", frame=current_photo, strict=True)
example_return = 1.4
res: 70
